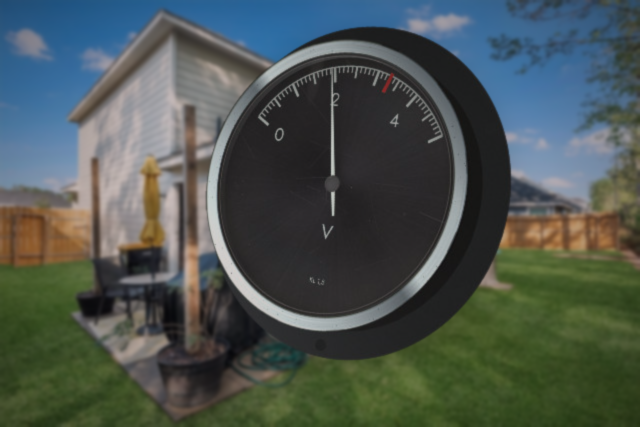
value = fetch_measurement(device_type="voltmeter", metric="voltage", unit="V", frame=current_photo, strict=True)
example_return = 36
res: 2
